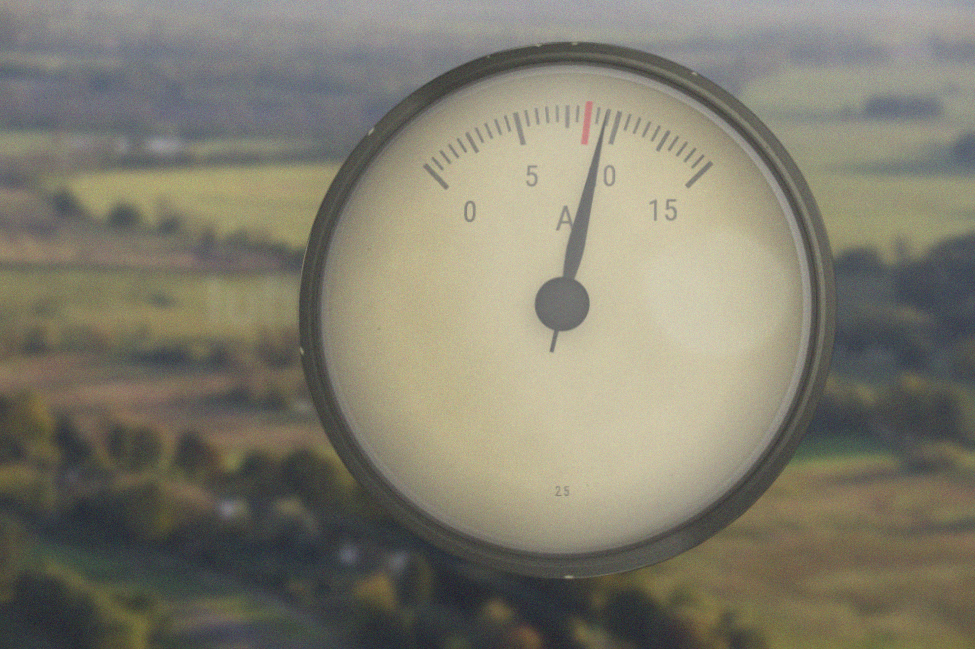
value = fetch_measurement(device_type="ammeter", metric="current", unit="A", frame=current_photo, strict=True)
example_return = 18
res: 9.5
